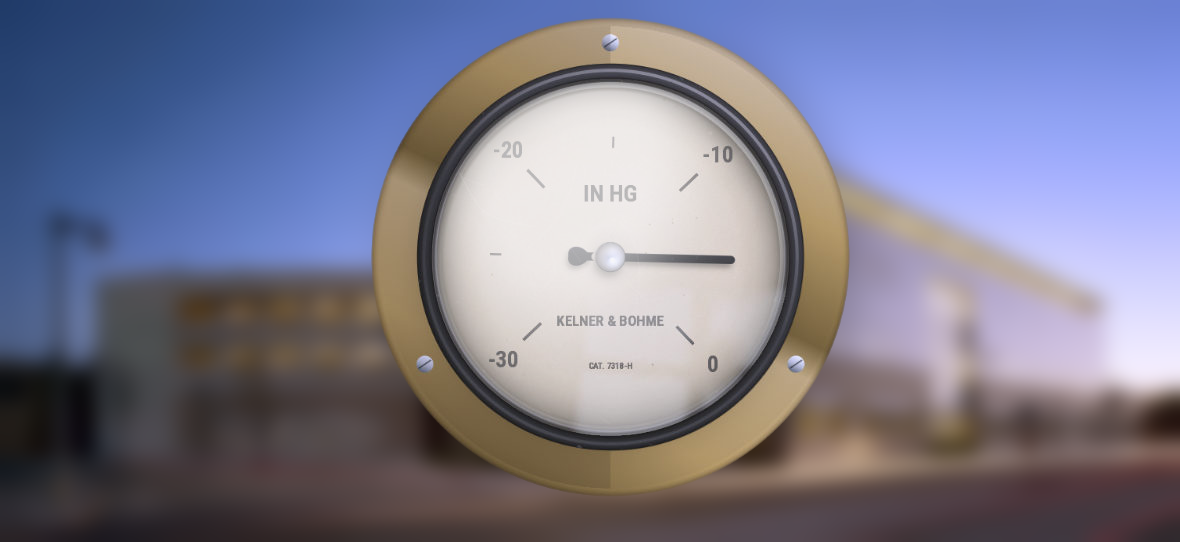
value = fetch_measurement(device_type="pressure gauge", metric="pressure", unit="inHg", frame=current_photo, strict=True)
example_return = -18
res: -5
